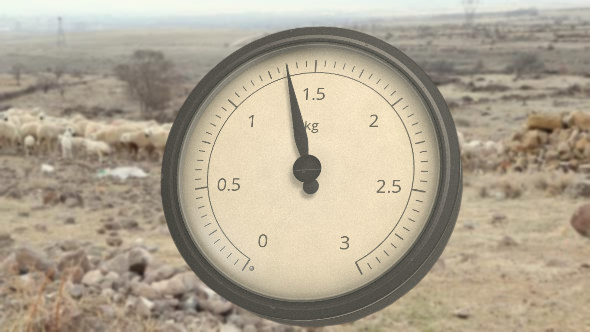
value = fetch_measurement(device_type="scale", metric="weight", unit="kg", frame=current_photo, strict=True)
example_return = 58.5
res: 1.35
